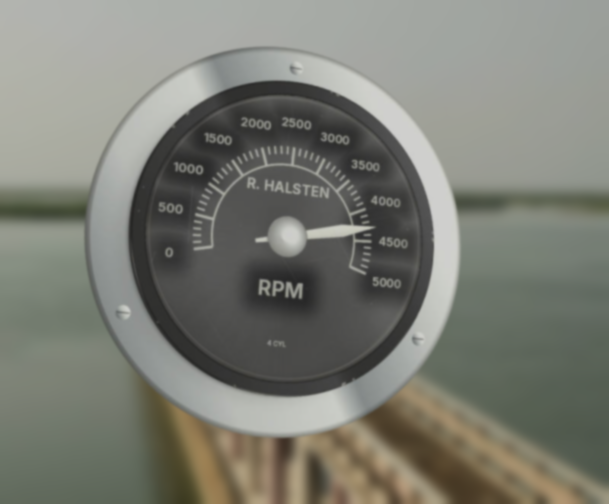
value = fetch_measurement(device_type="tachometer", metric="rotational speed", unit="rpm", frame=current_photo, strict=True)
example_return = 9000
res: 4300
